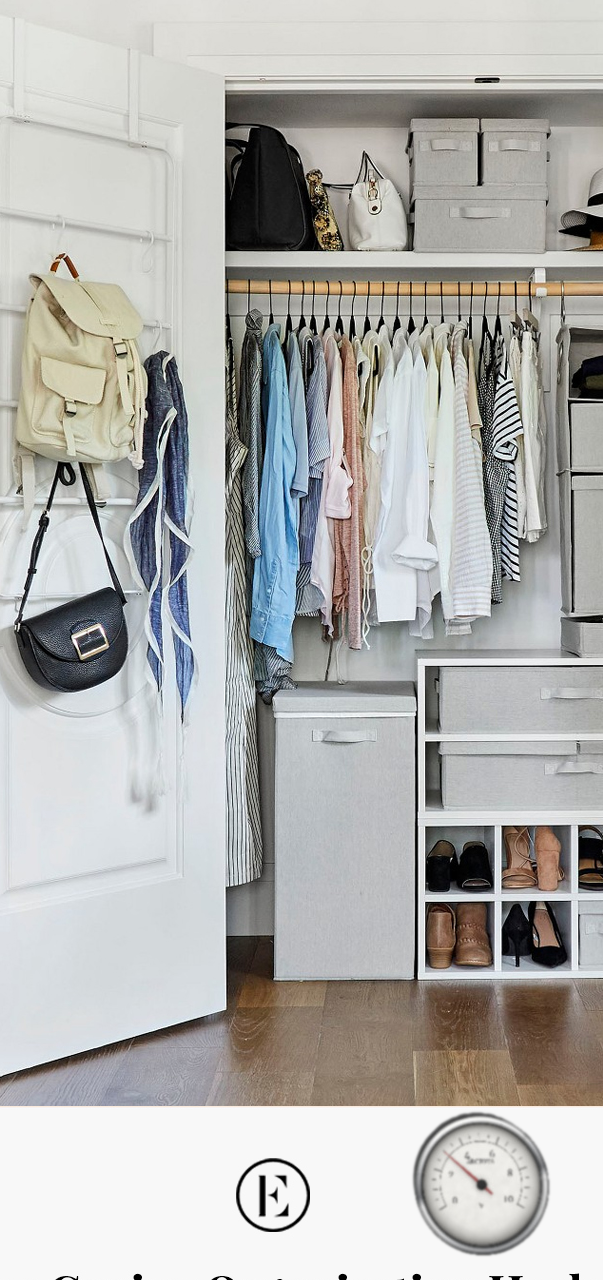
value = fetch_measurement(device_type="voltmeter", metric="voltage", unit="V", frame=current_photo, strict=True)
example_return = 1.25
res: 3
